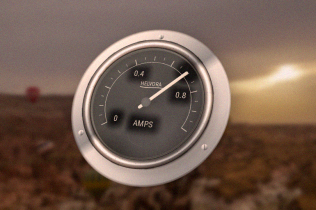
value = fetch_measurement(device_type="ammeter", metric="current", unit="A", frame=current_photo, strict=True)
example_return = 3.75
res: 0.7
